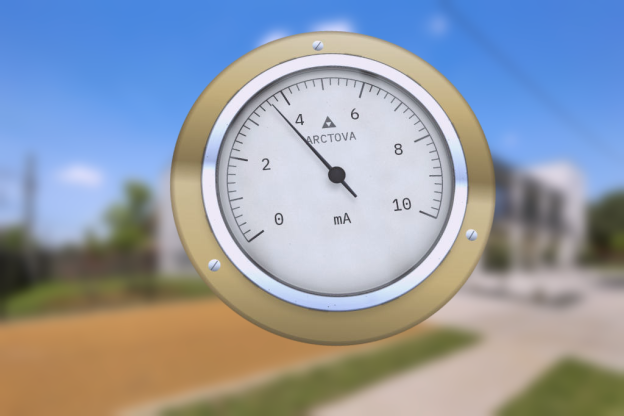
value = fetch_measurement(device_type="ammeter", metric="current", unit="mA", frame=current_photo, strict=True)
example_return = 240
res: 3.6
